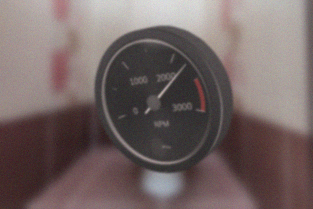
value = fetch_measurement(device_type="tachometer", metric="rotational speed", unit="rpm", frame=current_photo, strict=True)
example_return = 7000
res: 2250
